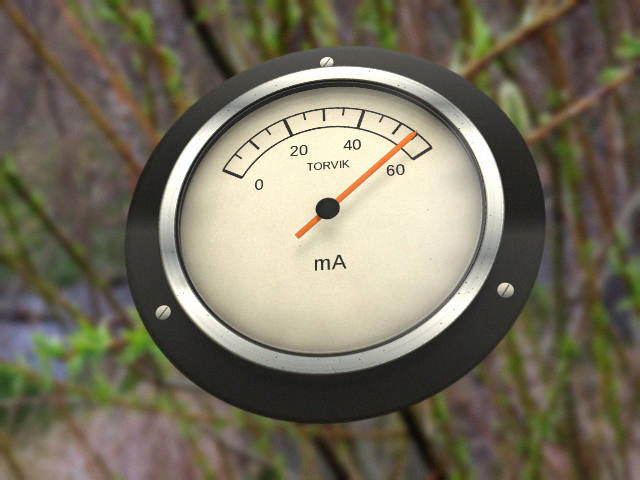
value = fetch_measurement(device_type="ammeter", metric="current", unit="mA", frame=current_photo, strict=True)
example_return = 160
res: 55
